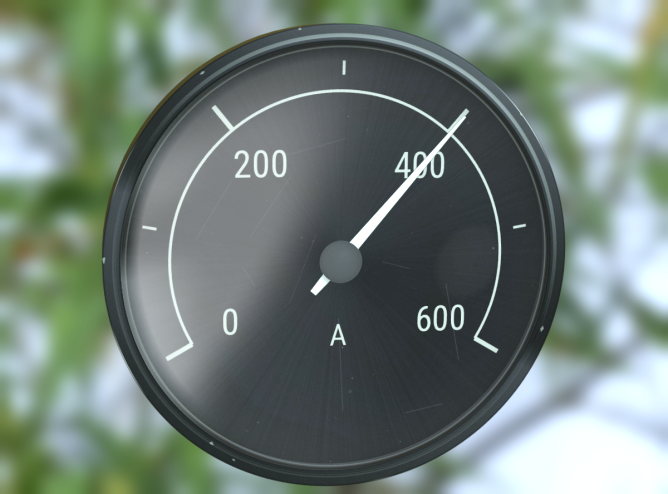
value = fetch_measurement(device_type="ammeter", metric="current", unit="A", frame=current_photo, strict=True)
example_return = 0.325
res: 400
